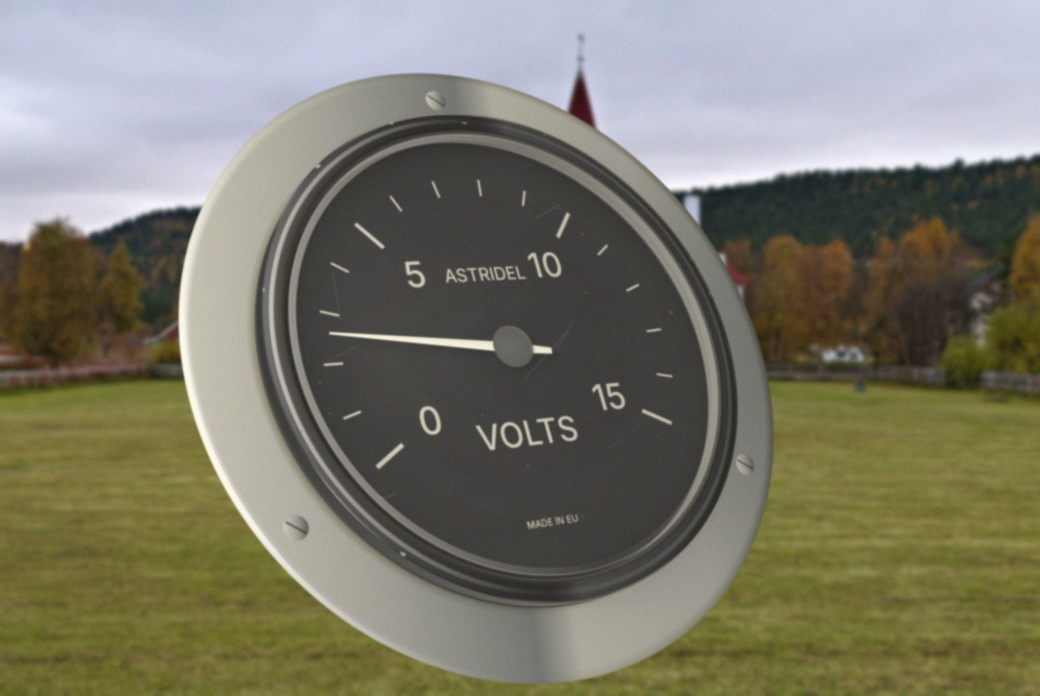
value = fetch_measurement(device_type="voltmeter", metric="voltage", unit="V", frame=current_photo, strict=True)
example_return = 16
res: 2.5
